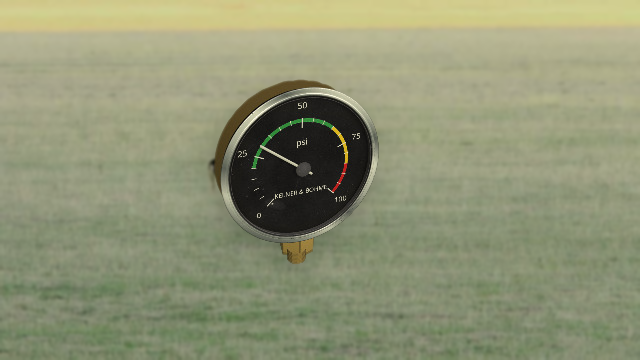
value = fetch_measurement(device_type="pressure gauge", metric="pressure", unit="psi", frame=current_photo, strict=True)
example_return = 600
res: 30
